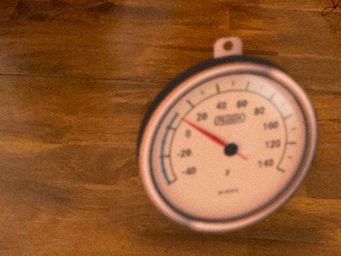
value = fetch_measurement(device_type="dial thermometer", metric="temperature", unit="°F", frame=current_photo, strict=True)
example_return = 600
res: 10
